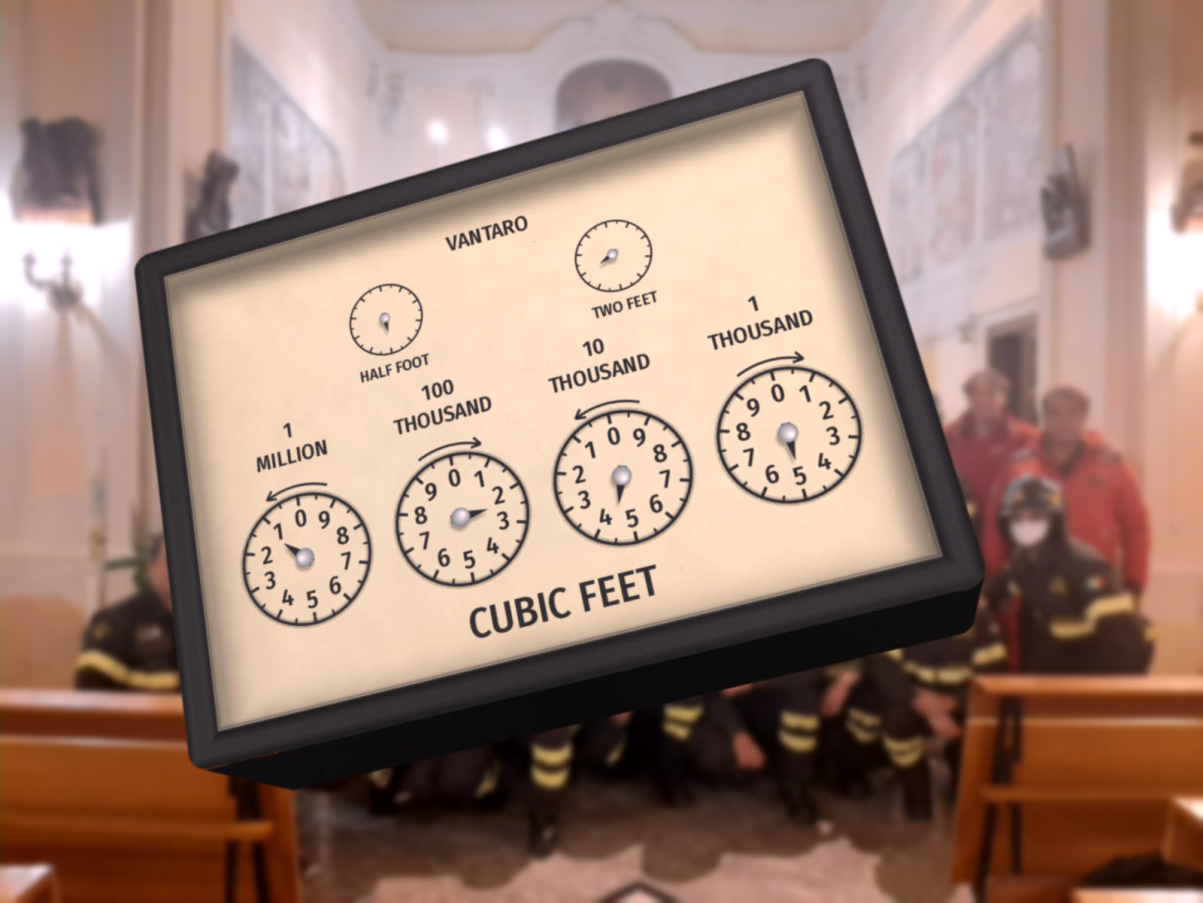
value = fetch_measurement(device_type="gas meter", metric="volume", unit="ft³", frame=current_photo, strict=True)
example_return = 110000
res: 124500
